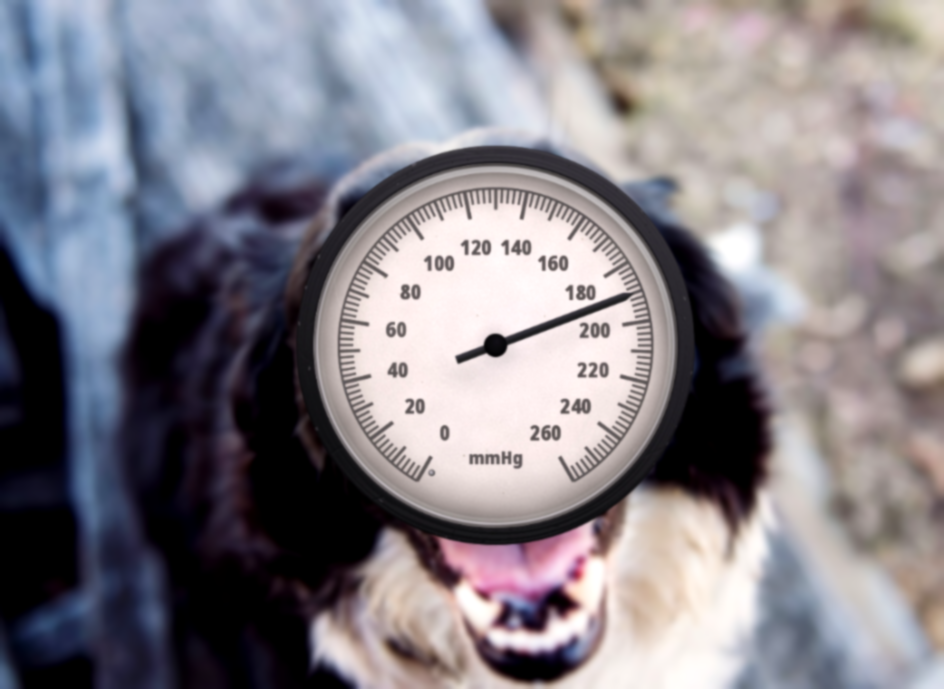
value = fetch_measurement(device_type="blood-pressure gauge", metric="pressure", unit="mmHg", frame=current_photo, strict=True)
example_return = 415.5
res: 190
